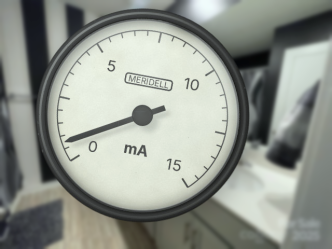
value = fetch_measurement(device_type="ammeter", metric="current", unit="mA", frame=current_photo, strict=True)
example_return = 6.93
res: 0.75
